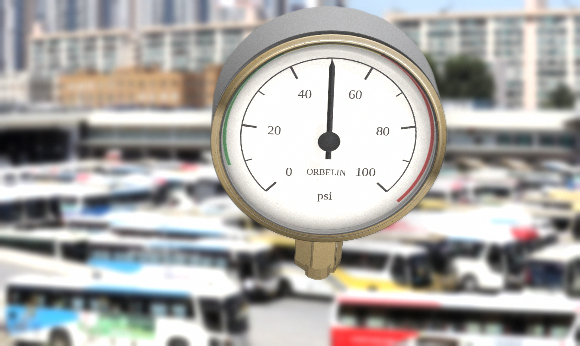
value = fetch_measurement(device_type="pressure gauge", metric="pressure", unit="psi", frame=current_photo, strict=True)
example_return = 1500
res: 50
